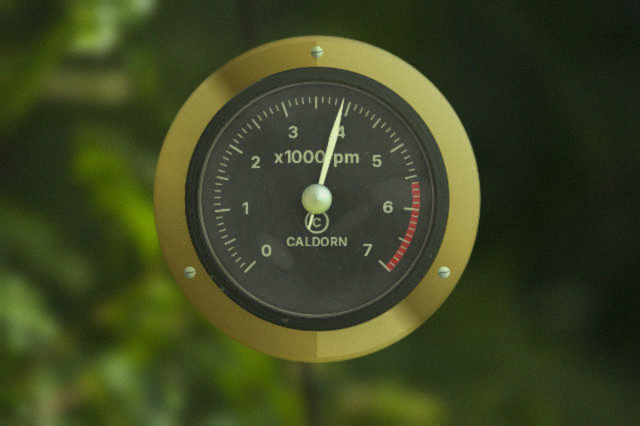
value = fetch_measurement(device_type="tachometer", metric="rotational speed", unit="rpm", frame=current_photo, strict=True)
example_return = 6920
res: 3900
